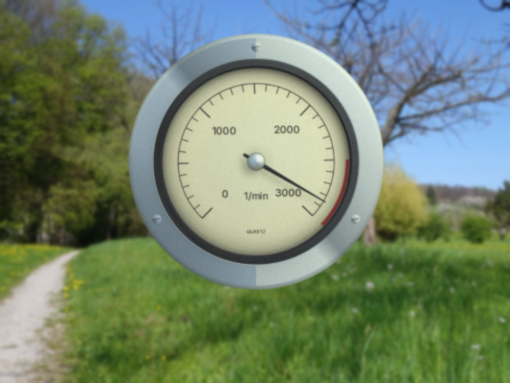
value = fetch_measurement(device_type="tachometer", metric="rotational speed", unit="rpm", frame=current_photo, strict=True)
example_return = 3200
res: 2850
